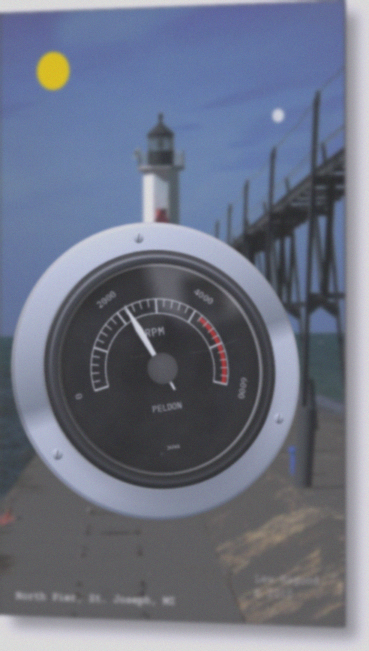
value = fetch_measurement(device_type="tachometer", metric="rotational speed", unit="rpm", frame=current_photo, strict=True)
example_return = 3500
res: 2200
